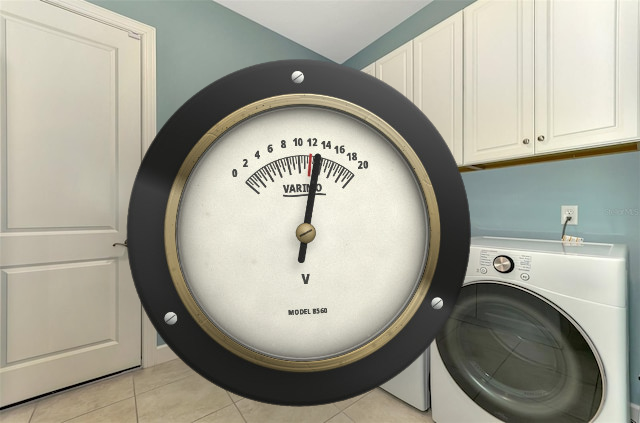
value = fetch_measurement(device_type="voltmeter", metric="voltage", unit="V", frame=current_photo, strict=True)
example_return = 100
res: 13
